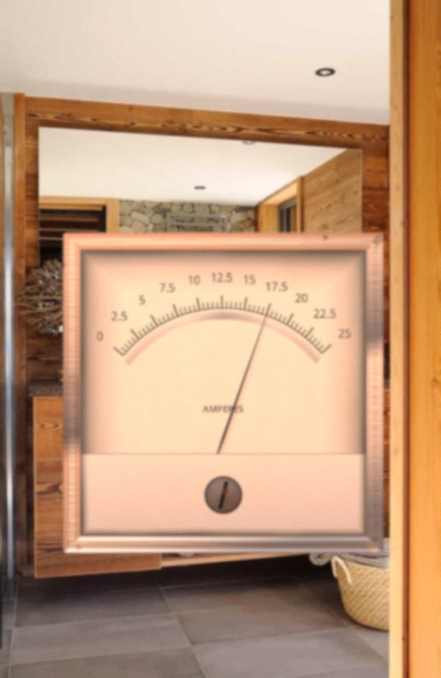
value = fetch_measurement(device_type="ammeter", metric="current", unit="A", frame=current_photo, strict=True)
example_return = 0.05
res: 17.5
